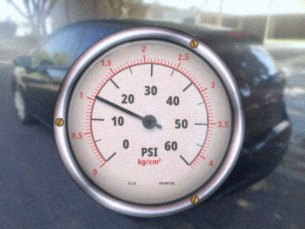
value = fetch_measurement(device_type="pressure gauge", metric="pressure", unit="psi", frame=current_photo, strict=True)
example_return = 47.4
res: 15
